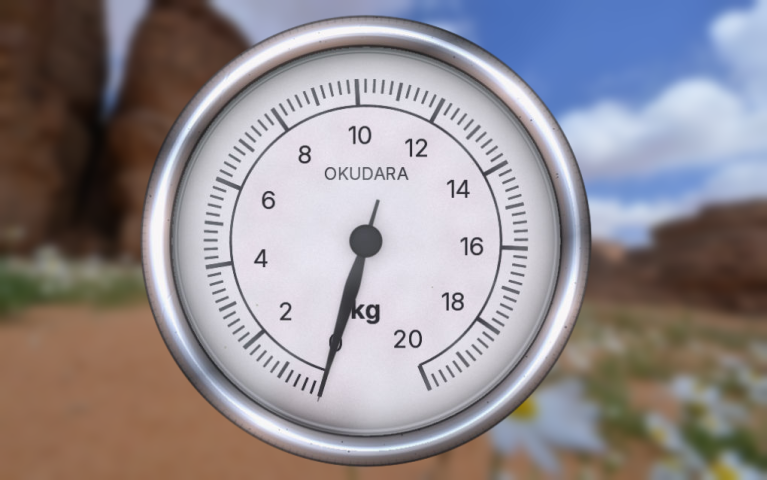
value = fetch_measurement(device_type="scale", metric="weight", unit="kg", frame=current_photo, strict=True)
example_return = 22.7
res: 0
